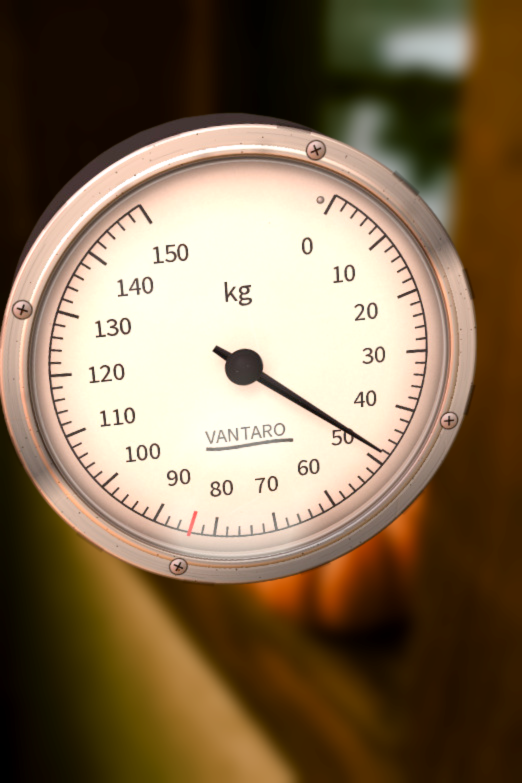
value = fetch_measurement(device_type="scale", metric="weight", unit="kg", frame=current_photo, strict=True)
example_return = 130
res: 48
